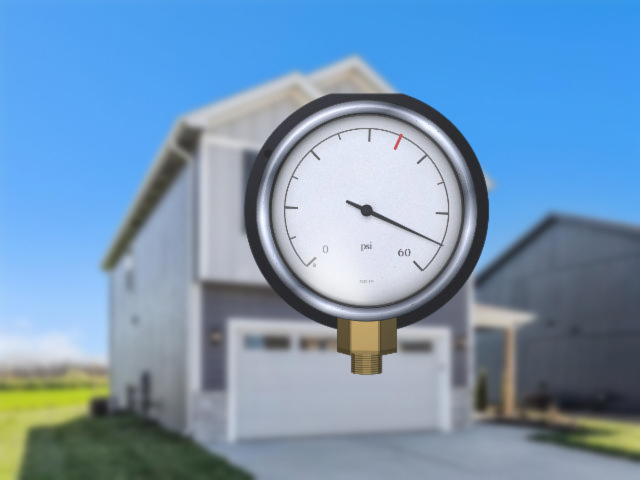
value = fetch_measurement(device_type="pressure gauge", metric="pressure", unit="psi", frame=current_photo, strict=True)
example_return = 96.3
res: 55
